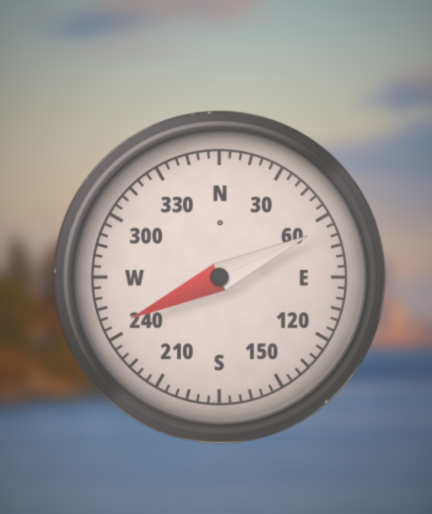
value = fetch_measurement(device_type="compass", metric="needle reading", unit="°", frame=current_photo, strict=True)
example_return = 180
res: 245
